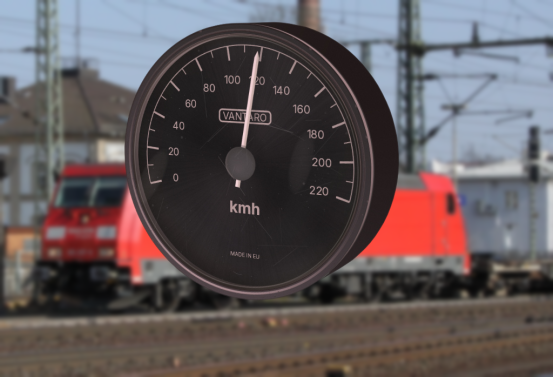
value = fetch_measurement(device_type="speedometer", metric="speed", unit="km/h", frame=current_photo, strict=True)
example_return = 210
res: 120
